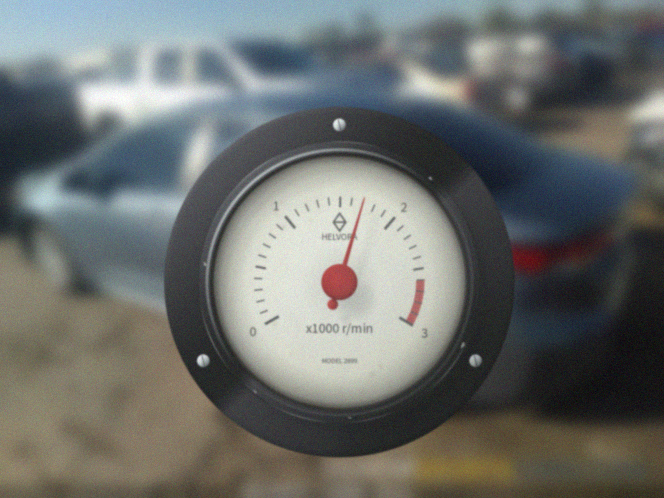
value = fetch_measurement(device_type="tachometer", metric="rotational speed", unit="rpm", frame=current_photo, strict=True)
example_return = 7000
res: 1700
